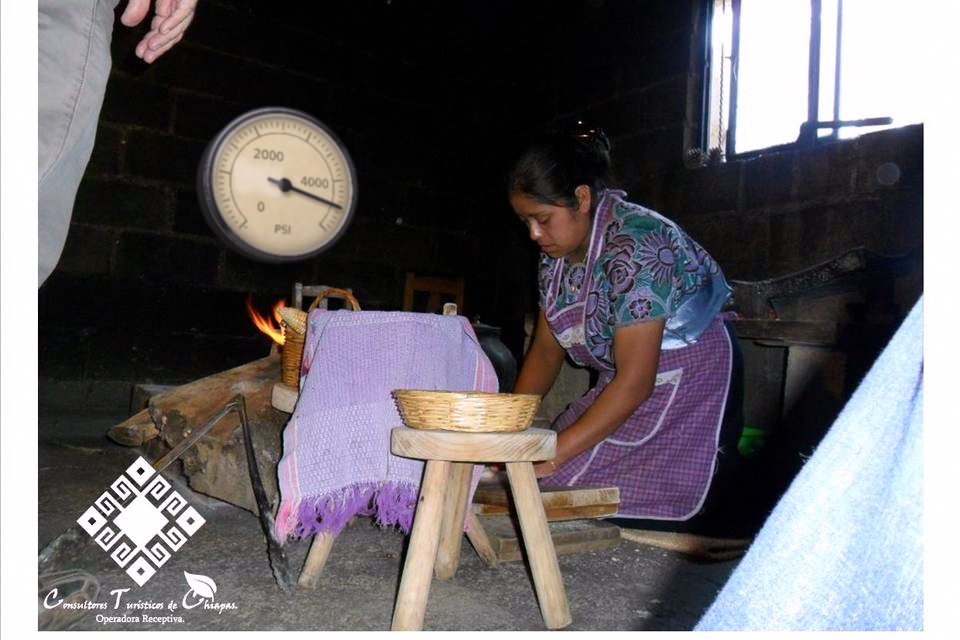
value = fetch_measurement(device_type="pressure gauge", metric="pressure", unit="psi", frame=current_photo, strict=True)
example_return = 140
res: 4500
